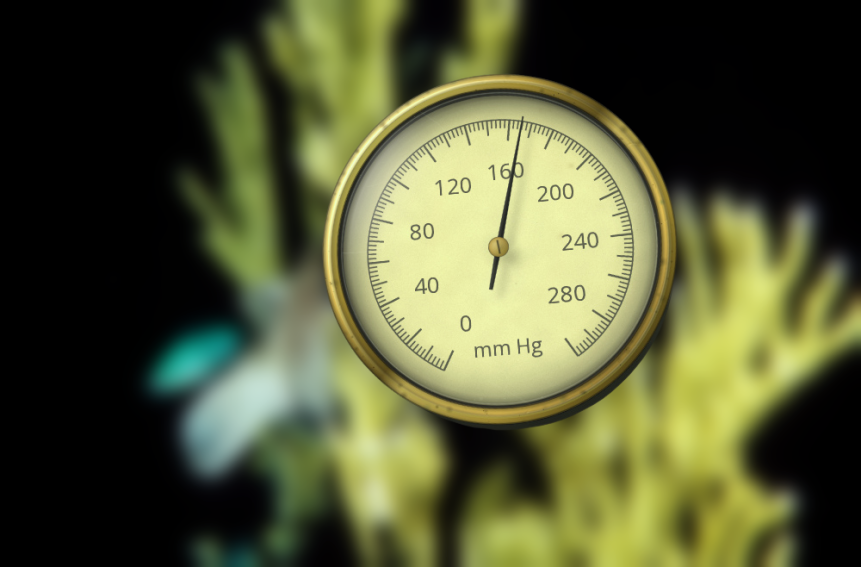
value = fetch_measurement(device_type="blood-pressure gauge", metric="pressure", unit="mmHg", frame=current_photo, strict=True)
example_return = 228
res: 166
